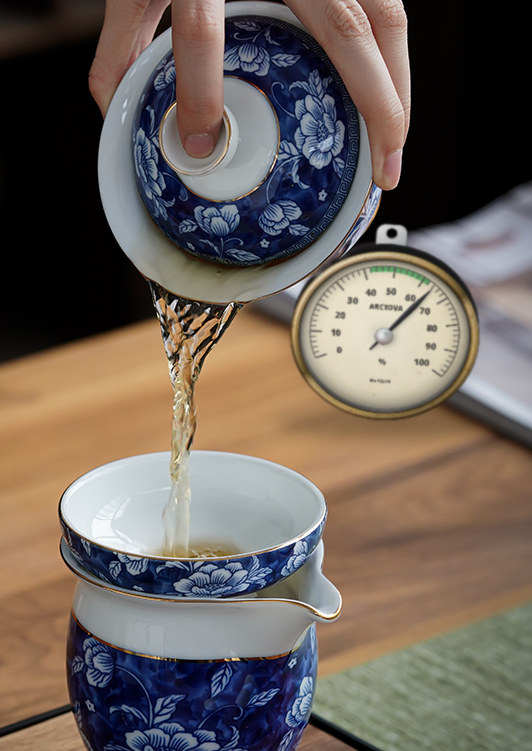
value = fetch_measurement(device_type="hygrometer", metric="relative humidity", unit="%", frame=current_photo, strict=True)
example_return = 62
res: 64
